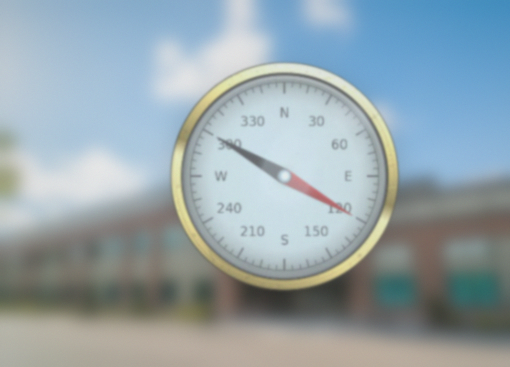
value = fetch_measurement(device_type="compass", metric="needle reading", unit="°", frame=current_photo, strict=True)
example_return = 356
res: 120
